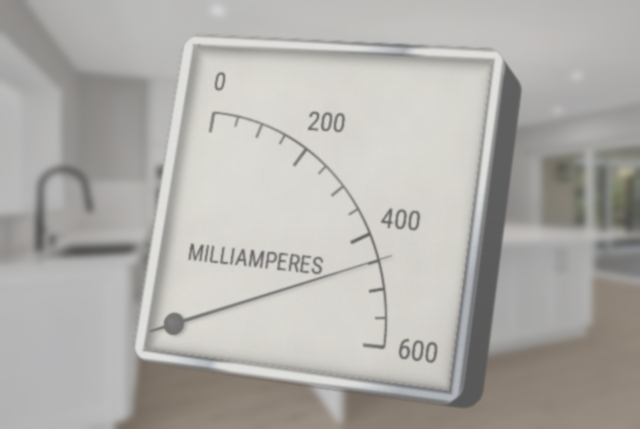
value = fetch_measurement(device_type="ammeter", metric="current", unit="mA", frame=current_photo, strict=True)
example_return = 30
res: 450
